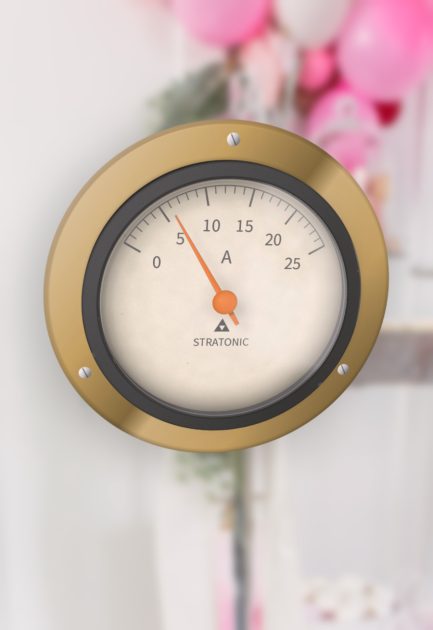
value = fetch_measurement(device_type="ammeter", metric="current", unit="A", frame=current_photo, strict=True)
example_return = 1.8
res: 6
